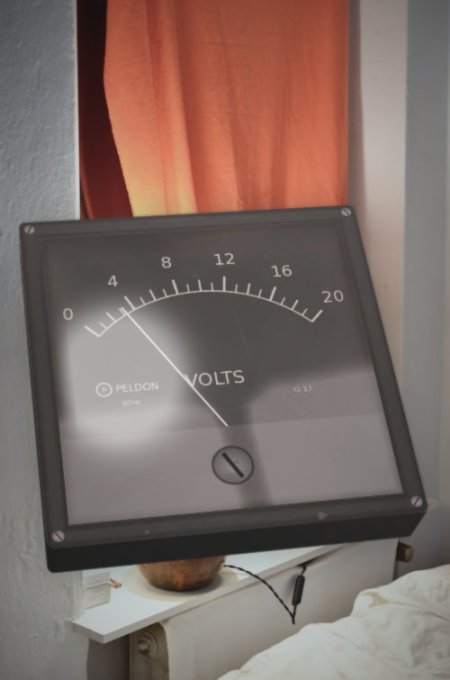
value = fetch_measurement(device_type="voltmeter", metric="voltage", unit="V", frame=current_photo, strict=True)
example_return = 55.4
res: 3
